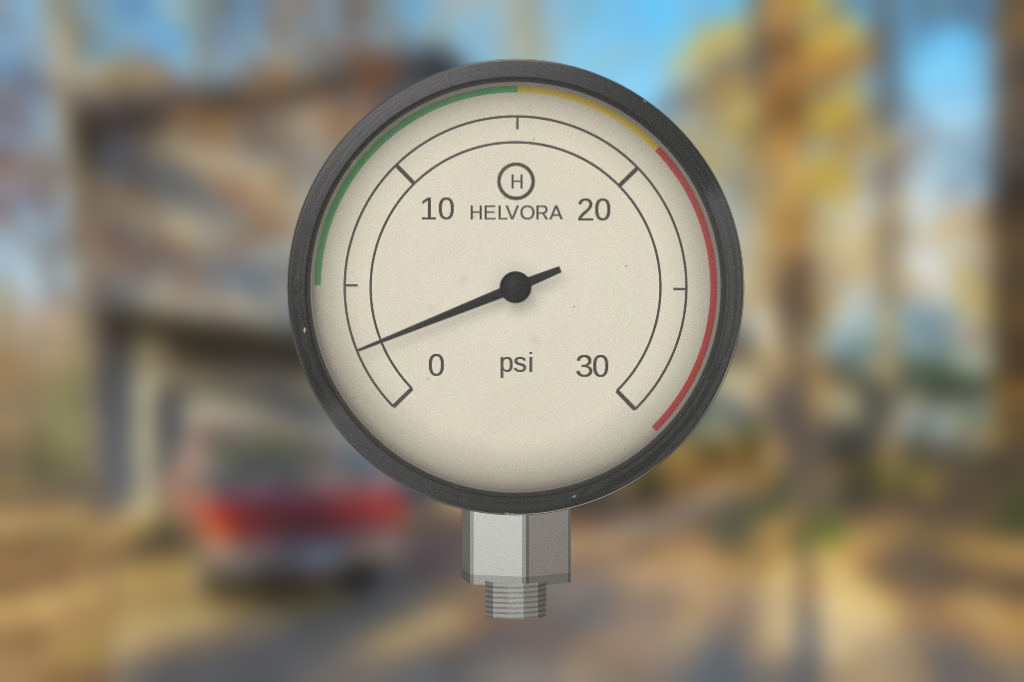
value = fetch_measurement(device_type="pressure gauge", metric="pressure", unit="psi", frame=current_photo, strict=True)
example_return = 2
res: 2.5
